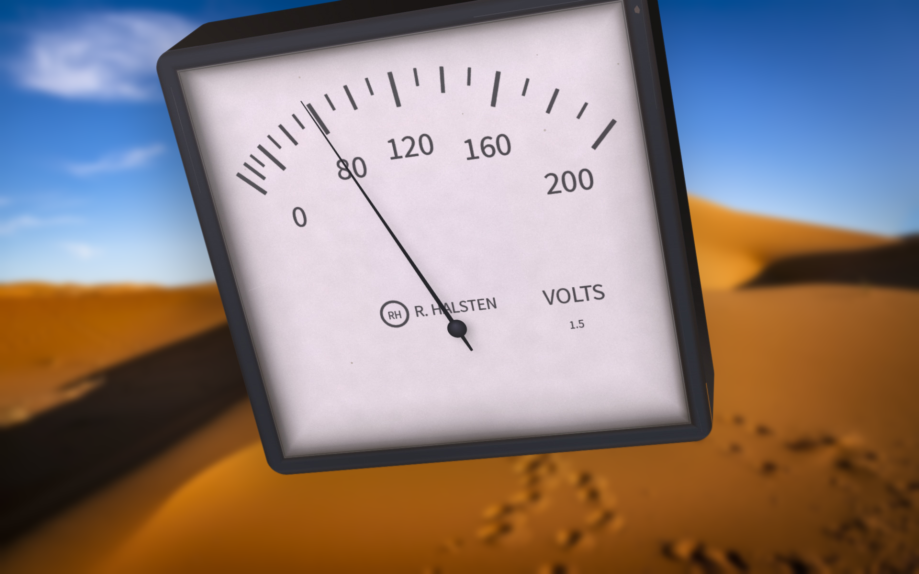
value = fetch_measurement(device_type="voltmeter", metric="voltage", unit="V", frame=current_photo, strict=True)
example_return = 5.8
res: 80
